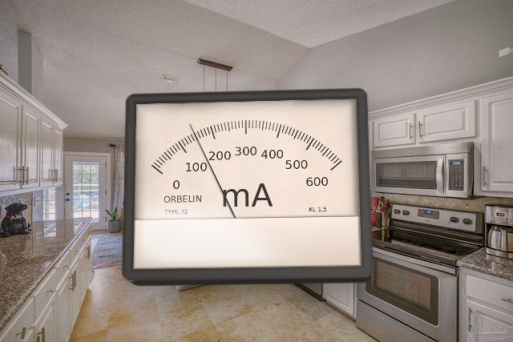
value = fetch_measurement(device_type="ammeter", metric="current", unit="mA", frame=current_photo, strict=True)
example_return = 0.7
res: 150
